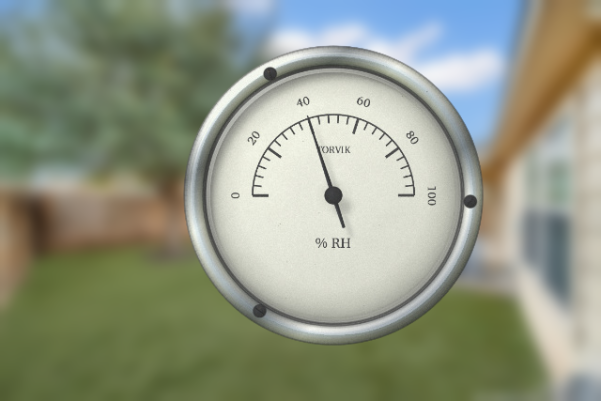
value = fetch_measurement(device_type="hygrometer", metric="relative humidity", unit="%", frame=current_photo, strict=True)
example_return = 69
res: 40
